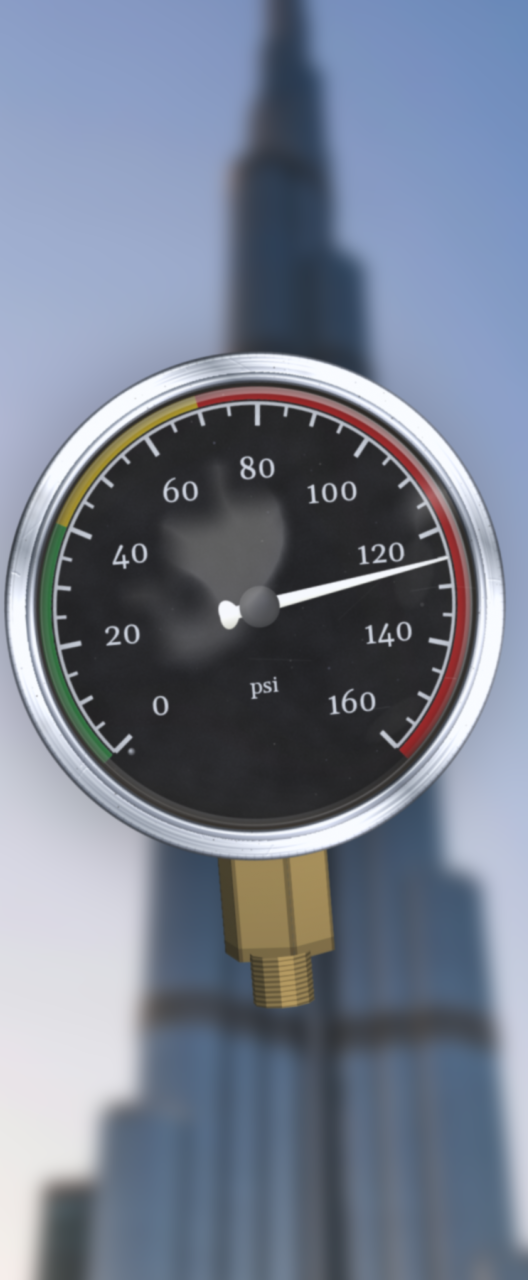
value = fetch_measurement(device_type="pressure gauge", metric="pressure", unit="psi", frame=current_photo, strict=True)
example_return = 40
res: 125
